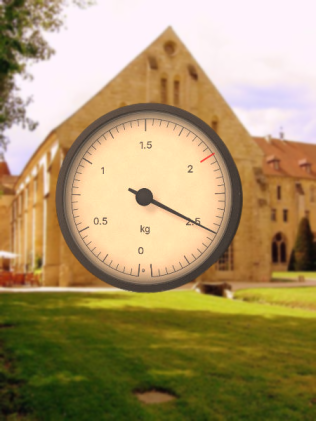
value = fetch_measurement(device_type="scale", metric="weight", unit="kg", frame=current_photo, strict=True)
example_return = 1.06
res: 2.5
